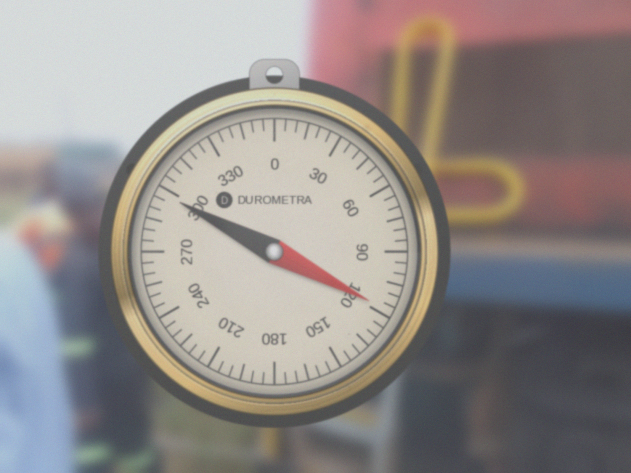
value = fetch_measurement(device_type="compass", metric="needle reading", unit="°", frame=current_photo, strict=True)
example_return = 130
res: 117.5
